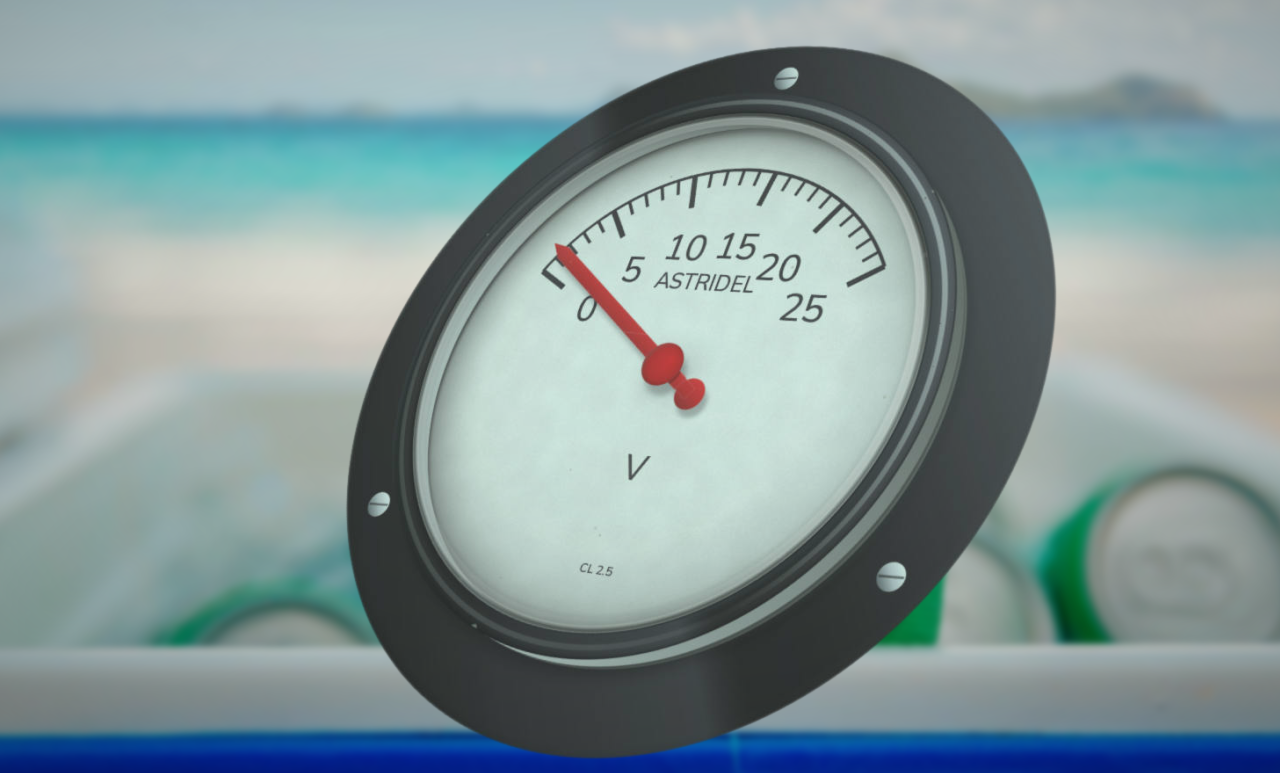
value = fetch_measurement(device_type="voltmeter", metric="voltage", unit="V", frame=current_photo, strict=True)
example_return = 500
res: 1.5
